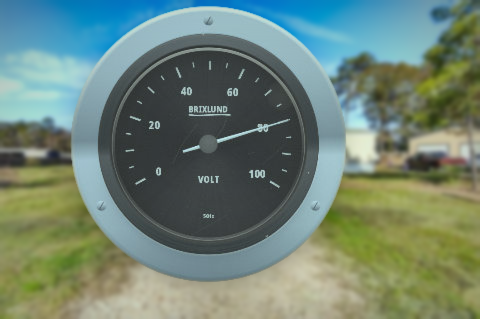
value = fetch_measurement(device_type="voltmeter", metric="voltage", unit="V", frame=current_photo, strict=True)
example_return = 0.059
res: 80
